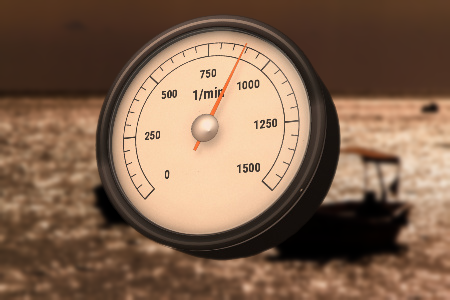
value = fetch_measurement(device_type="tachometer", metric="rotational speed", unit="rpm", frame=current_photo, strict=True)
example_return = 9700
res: 900
